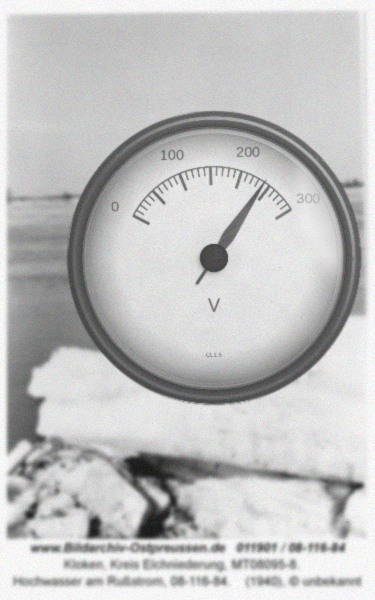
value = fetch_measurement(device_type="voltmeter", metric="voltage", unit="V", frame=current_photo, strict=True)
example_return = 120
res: 240
